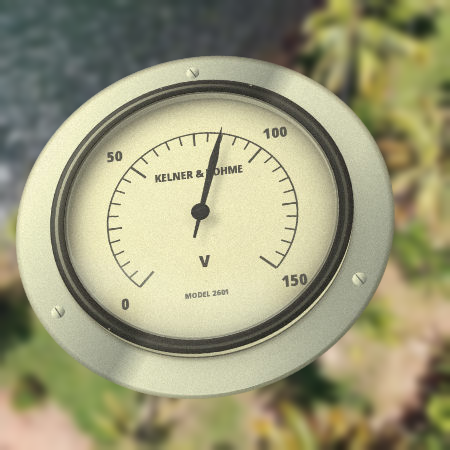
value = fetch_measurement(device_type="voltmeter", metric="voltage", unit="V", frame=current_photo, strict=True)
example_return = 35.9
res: 85
